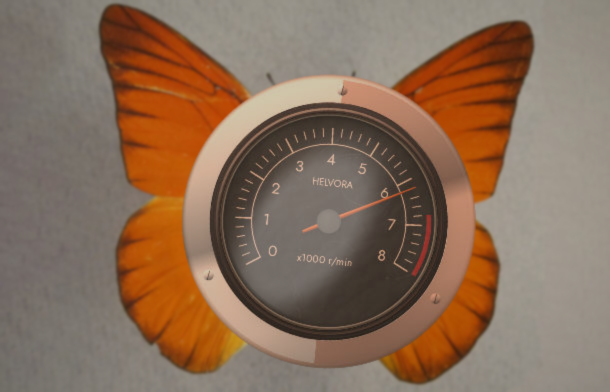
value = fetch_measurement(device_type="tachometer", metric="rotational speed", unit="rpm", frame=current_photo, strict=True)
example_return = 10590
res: 6200
